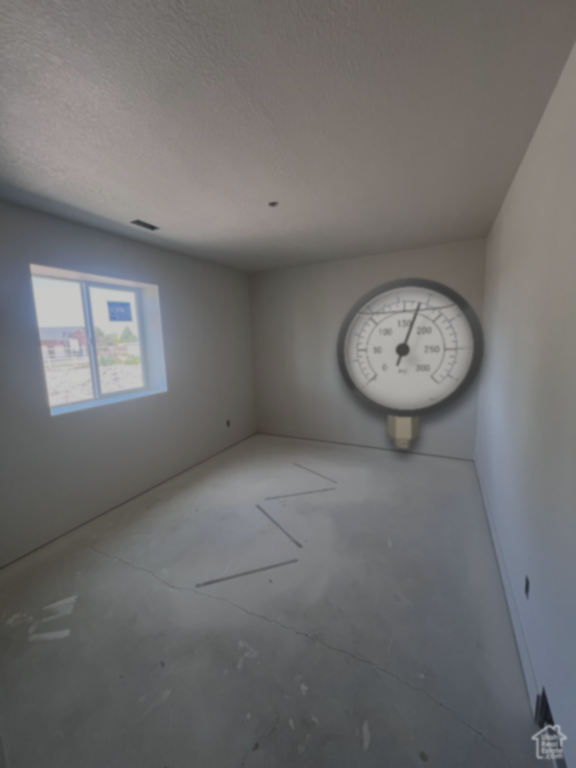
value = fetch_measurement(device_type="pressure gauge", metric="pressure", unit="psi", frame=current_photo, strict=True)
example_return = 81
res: 170
